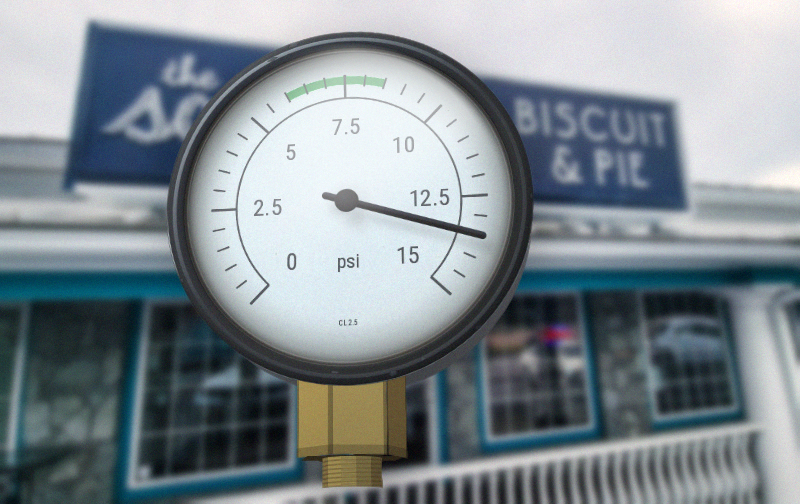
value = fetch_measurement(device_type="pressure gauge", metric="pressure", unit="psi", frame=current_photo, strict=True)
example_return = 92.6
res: 13.5
